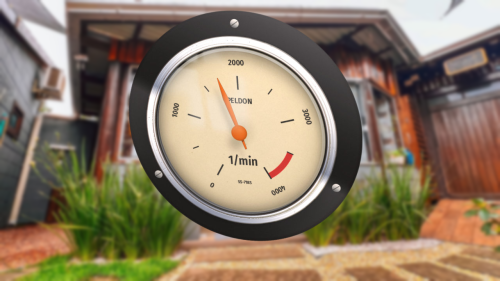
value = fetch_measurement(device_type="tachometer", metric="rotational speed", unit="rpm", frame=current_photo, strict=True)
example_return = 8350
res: 1750
